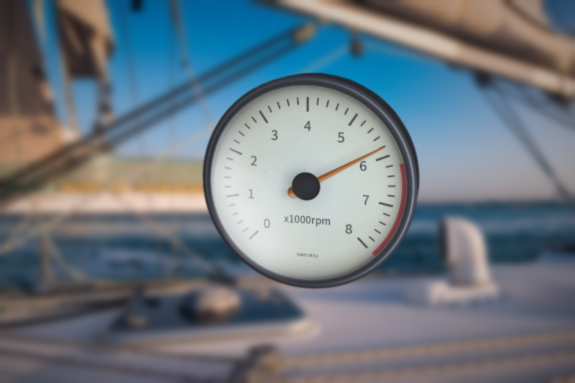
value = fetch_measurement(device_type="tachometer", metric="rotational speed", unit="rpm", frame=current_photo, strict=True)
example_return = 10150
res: 5800
